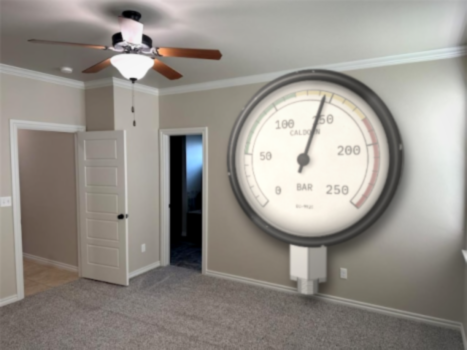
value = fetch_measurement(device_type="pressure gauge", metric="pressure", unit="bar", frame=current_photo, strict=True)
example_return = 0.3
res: 145
